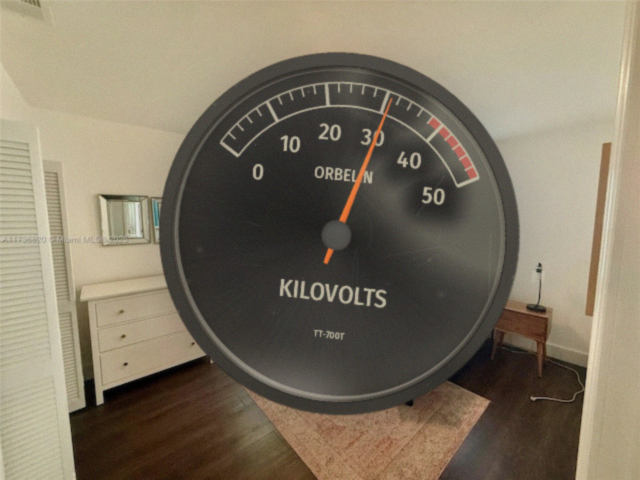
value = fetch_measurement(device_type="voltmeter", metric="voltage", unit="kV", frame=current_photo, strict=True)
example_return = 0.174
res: 31
